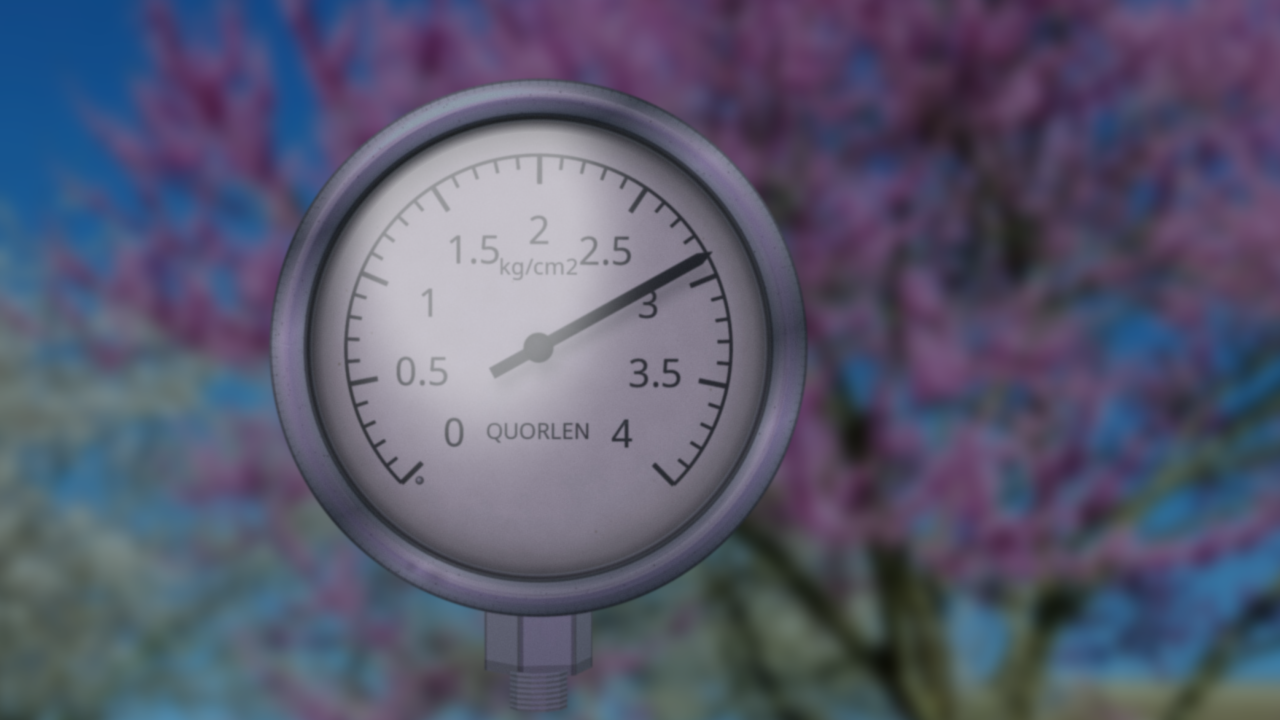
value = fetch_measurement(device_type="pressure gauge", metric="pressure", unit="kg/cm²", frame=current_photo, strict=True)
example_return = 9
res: 2.9
